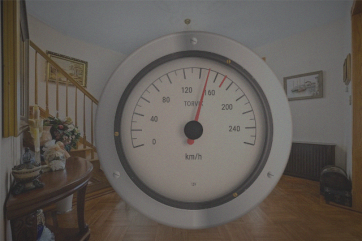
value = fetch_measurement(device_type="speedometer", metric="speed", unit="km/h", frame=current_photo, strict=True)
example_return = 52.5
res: 150
